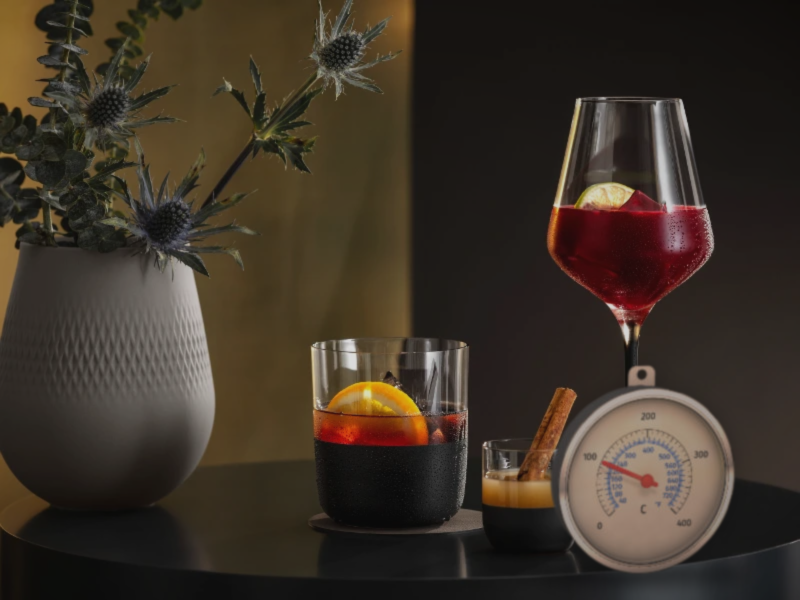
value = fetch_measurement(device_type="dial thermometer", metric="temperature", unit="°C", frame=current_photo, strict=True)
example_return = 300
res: 100
